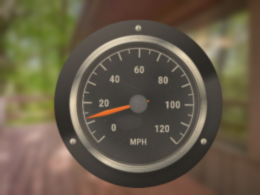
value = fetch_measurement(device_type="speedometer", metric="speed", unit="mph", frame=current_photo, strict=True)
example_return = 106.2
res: 12.5
